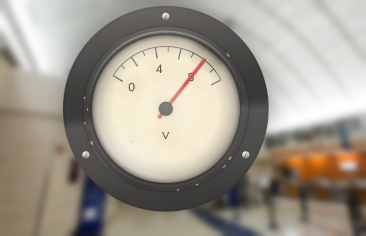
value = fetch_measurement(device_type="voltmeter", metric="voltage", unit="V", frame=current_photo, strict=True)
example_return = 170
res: 8
